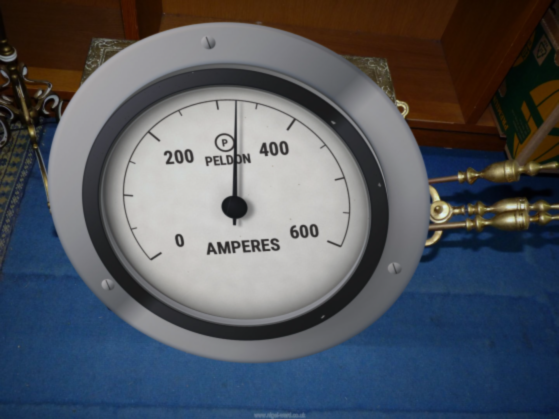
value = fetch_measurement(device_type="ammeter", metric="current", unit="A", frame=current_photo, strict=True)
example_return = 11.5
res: 325
